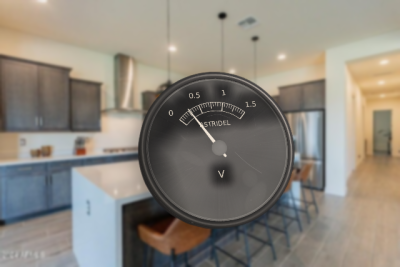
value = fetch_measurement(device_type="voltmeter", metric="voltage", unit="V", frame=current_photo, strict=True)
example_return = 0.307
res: 0.25
